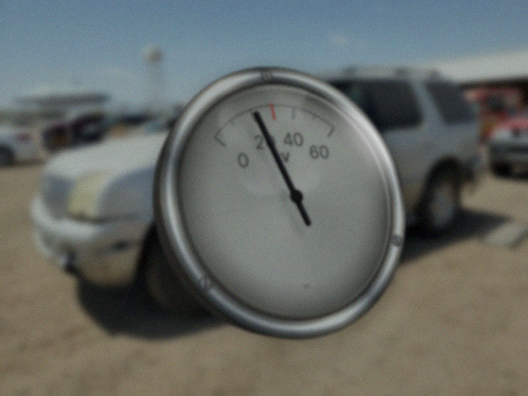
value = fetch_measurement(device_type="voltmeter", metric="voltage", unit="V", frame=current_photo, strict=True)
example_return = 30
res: 20
